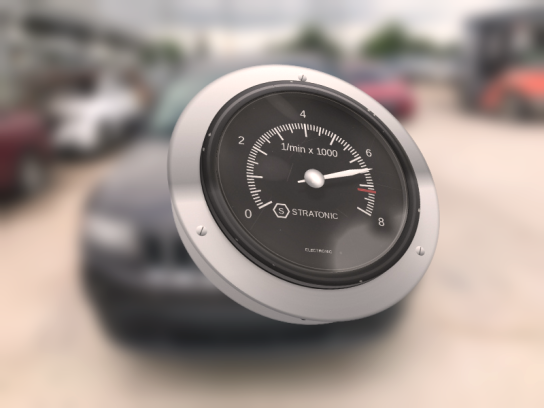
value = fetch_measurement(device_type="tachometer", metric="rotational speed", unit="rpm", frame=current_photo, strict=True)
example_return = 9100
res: 6500
